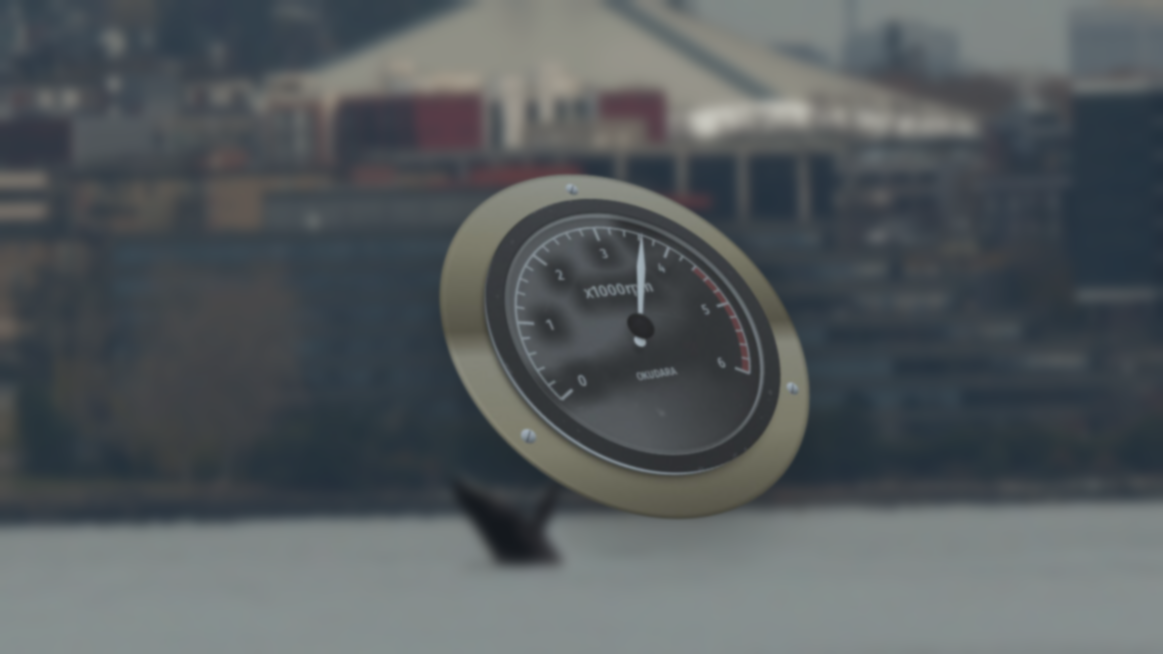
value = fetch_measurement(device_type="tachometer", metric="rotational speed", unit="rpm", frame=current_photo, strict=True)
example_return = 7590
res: 3600
